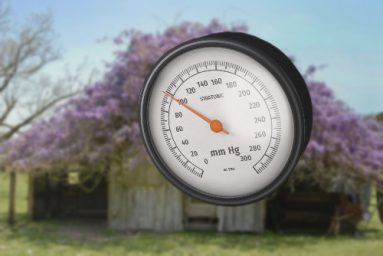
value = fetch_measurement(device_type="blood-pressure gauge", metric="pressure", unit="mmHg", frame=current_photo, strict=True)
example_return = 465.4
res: 100
